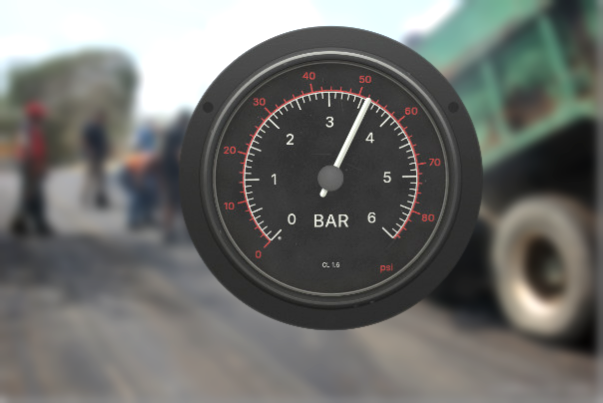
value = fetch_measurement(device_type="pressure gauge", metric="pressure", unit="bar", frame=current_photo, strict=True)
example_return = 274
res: 3.6
